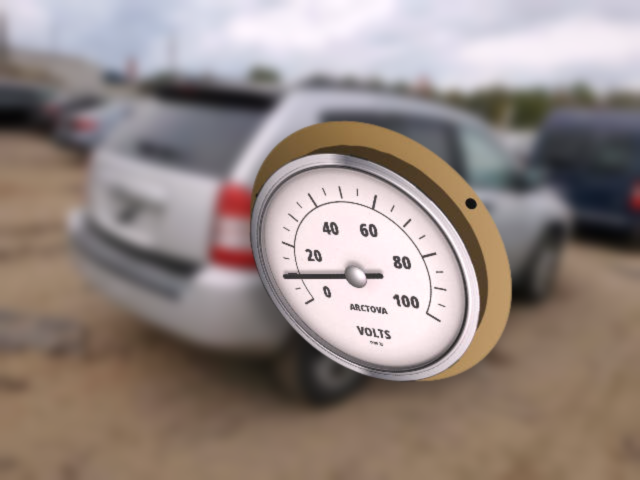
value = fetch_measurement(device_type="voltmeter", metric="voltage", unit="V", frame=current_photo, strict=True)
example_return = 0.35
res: 10
